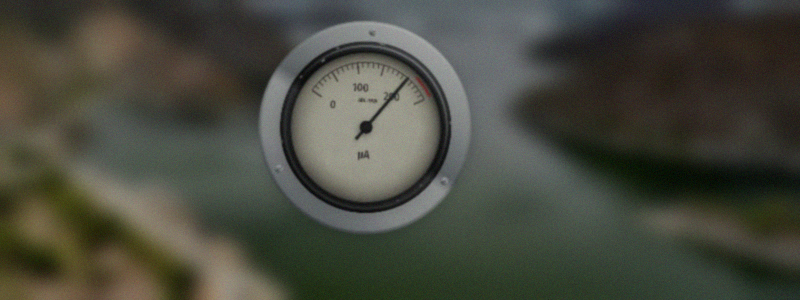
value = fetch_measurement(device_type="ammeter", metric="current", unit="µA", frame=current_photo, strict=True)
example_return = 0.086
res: 200
